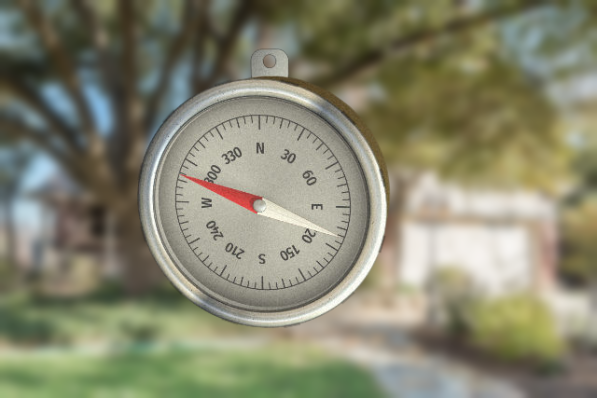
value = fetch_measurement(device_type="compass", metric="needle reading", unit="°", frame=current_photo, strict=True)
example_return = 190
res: 290
